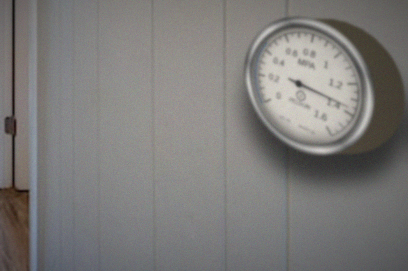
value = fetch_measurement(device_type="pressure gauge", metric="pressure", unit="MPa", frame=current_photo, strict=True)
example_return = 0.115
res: 1.35
